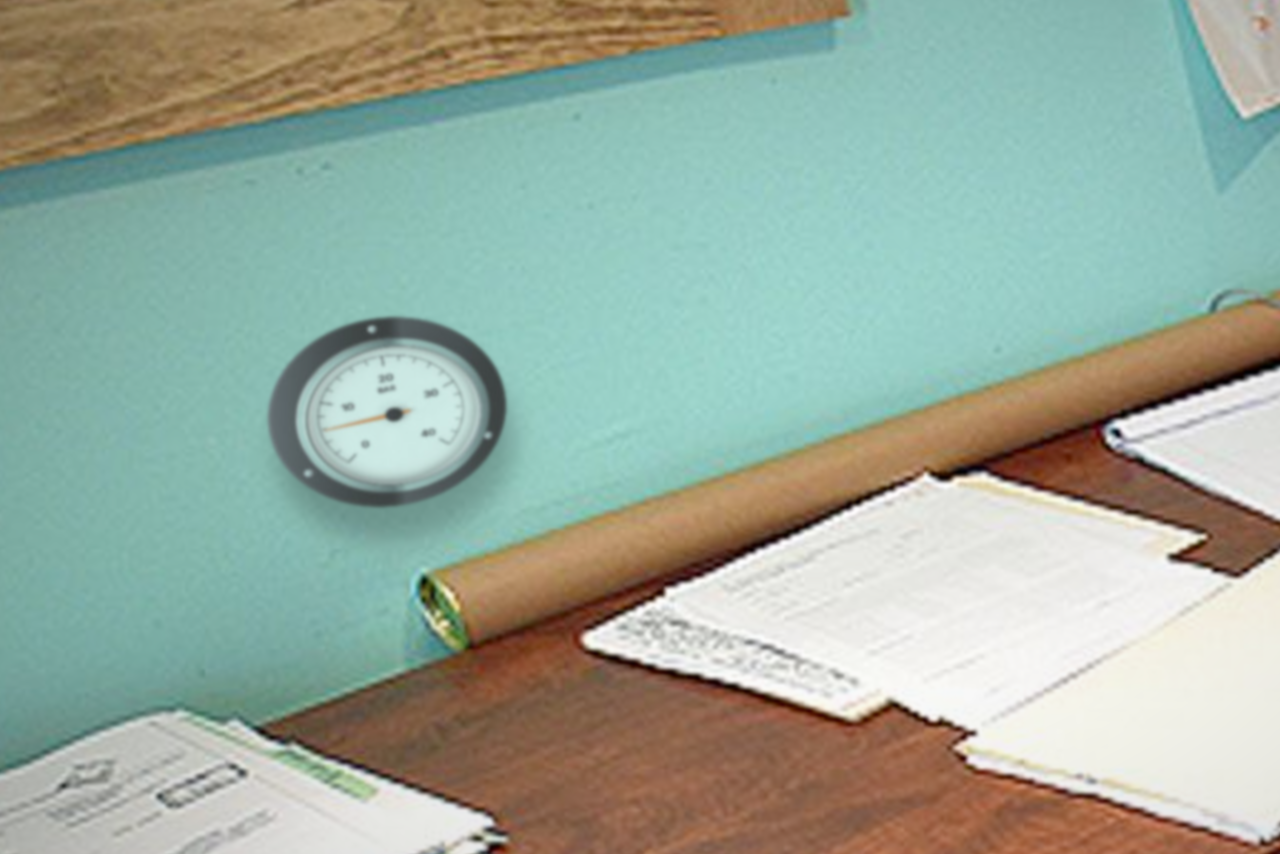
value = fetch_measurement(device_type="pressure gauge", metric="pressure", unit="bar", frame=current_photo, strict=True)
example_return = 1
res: 6
